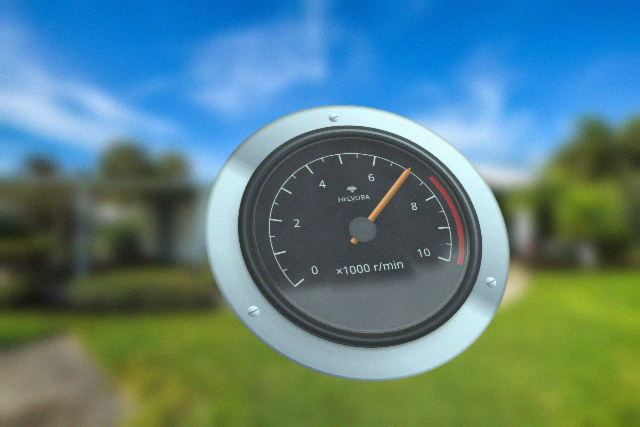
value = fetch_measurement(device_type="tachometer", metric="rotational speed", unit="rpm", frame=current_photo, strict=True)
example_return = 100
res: 7000
